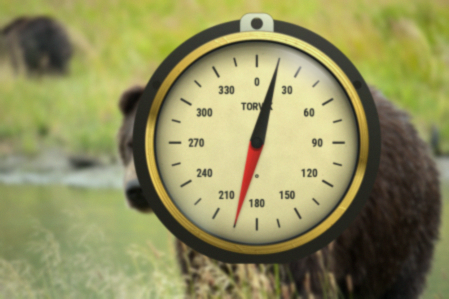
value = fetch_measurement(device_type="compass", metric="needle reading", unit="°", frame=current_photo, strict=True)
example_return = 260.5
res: 195
